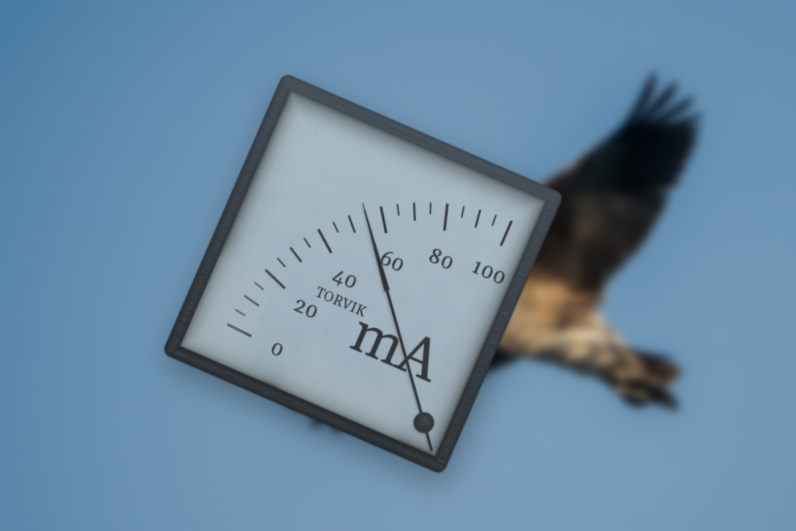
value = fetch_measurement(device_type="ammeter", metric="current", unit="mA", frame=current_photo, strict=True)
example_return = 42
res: 55
